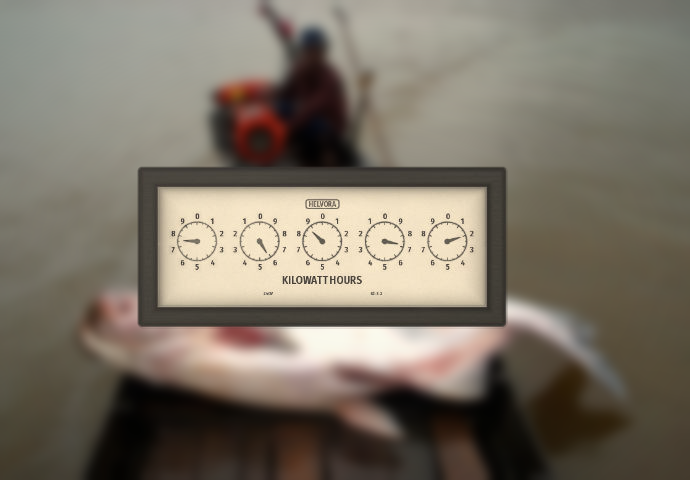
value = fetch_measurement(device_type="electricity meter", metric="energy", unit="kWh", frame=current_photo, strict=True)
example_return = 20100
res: 75872
